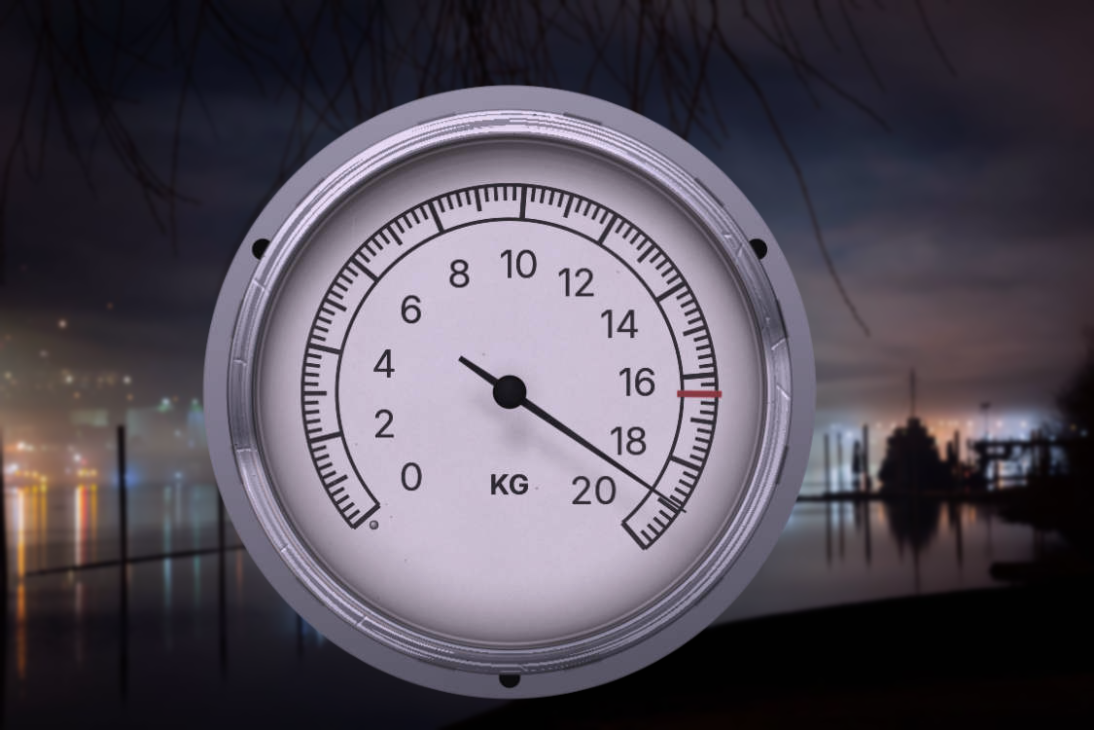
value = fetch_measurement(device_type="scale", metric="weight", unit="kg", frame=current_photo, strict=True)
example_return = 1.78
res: 18.9
